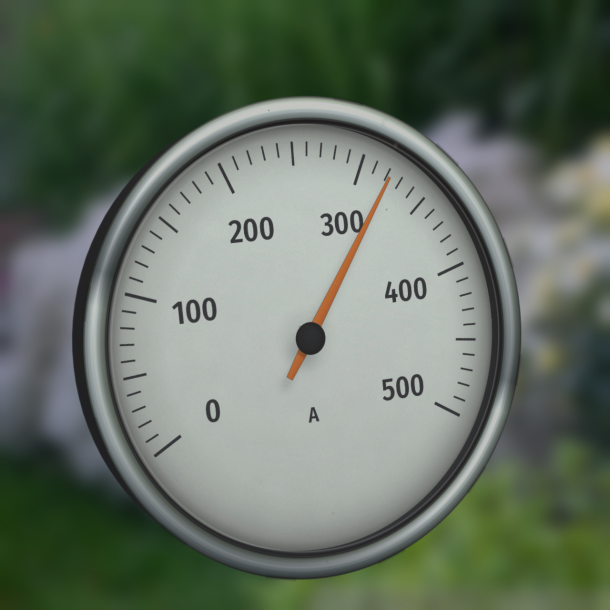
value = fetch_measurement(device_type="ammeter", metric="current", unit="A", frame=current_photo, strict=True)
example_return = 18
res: 320
